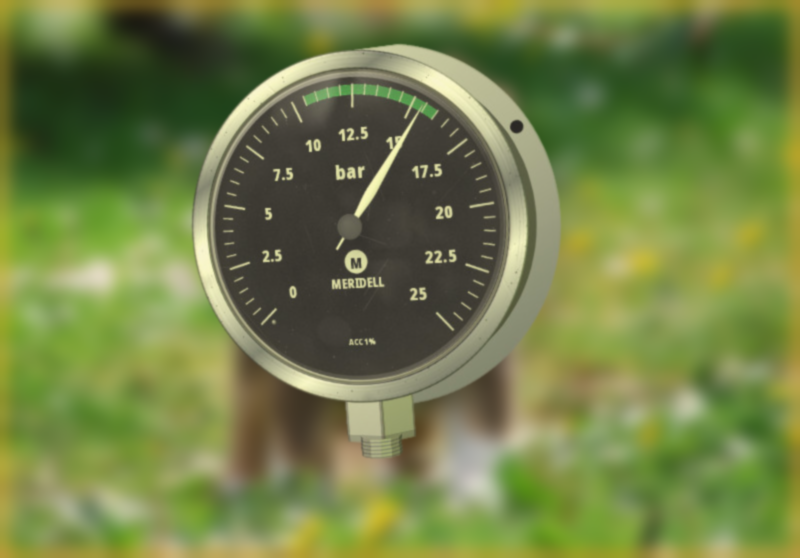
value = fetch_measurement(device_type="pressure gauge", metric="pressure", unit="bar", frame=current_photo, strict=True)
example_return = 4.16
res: 15.5
